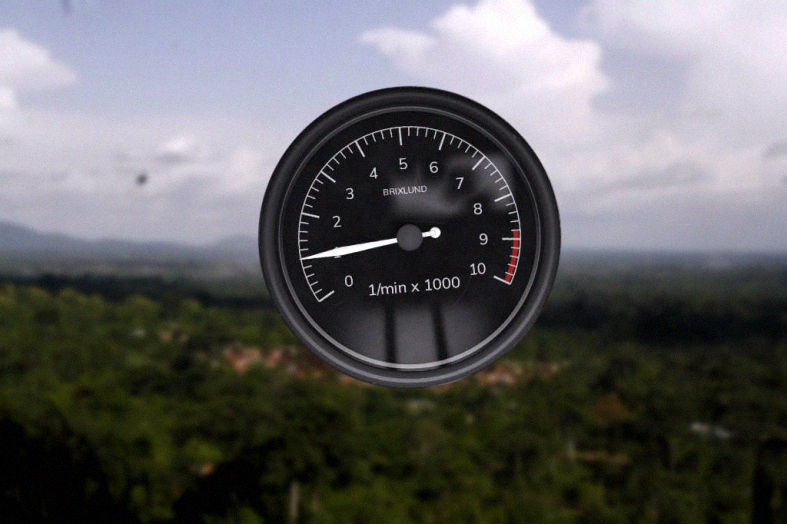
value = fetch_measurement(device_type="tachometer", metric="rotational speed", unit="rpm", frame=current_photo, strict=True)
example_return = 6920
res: 1000
